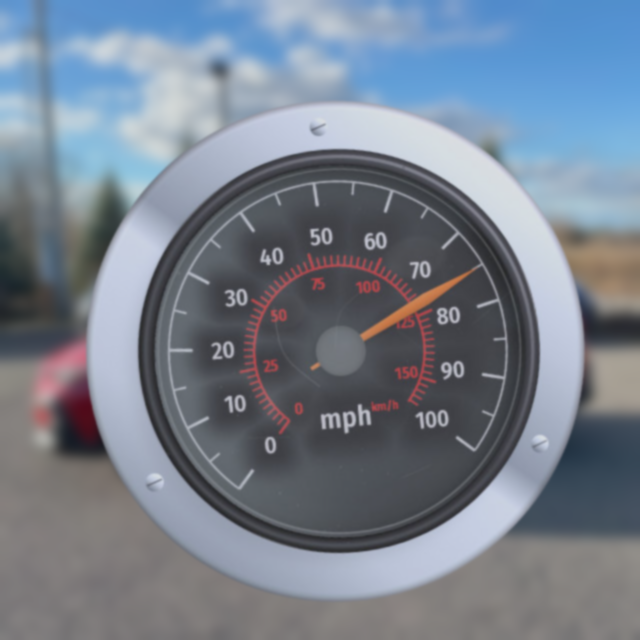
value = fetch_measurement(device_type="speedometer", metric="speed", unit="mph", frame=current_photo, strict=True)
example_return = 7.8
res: 75
